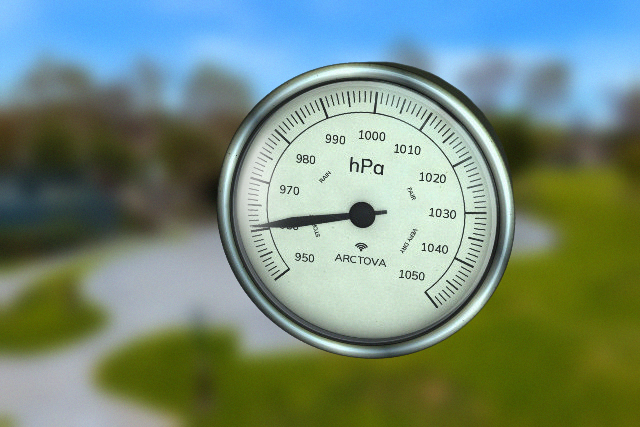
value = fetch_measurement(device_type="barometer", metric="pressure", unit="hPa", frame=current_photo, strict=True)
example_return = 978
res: 961
